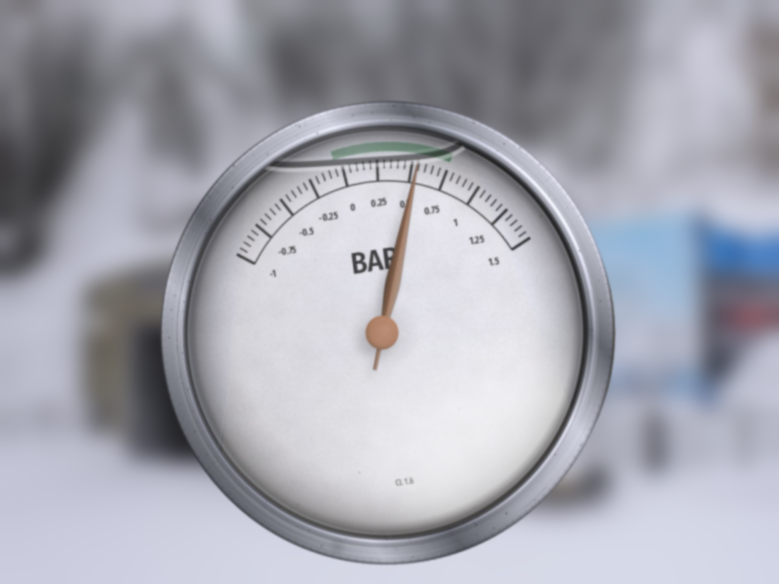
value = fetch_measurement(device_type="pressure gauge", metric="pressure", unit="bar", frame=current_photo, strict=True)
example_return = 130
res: 0.55
